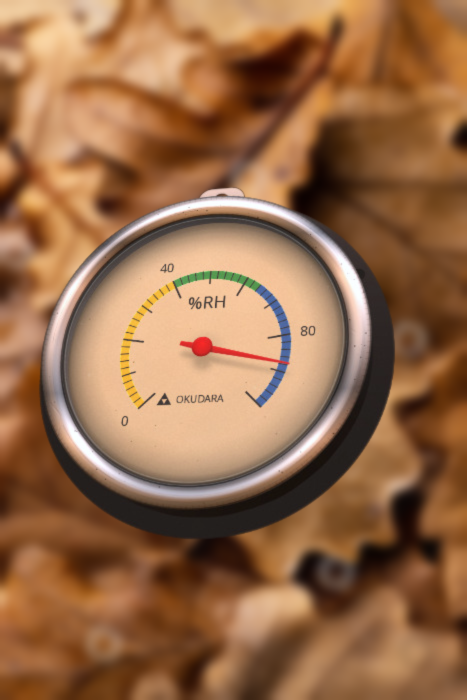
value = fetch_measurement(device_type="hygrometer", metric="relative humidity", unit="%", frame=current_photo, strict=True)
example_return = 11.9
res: 88
